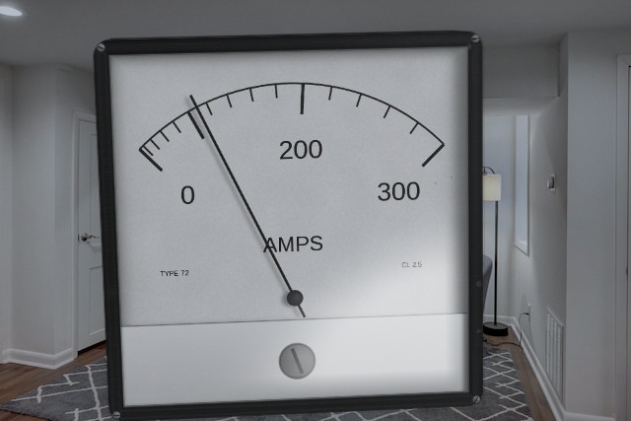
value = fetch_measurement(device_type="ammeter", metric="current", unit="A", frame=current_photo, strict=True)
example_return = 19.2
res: 110
